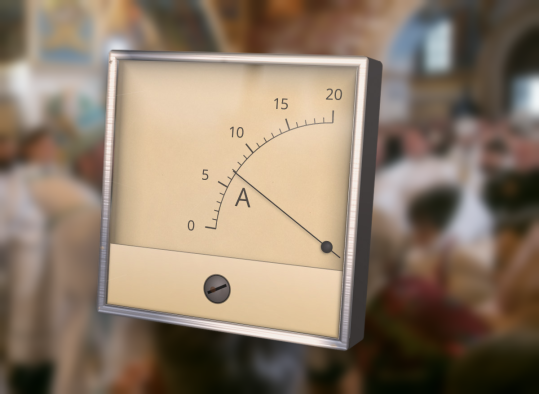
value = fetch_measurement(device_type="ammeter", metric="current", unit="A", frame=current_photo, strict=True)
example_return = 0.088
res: 7
